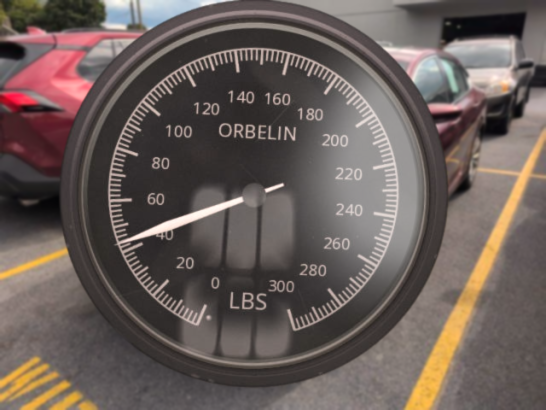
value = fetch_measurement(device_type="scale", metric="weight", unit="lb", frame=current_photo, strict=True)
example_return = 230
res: 44
